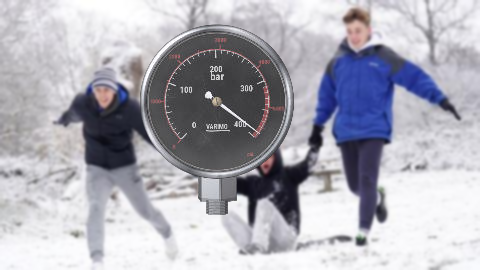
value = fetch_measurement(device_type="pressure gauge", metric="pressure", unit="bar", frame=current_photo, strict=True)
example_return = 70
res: 390
